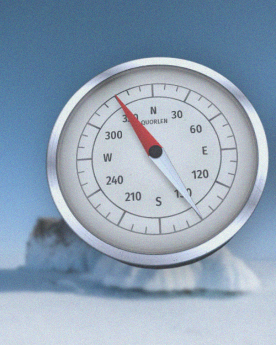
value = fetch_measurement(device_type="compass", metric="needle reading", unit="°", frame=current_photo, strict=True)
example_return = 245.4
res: 330
